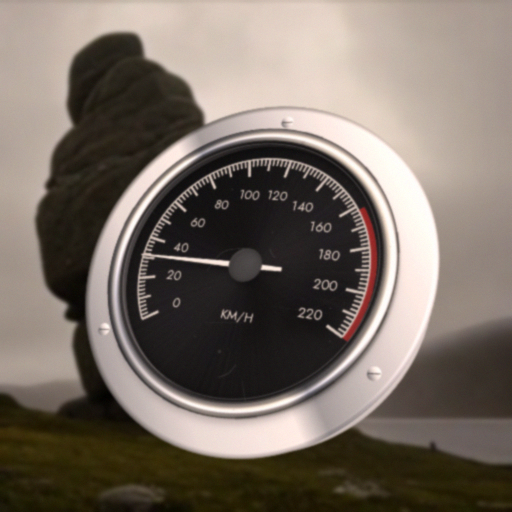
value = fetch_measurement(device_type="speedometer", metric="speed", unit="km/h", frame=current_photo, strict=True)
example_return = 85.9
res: 30
